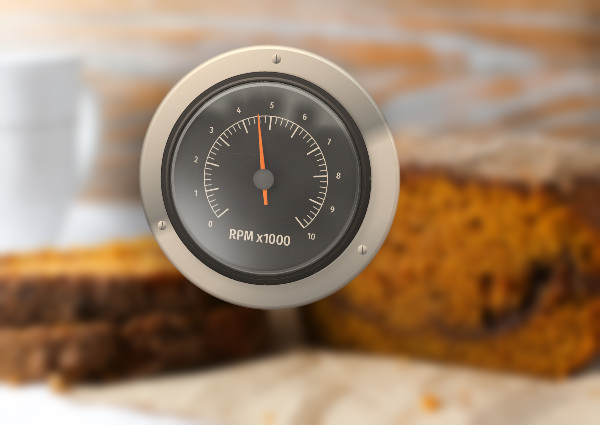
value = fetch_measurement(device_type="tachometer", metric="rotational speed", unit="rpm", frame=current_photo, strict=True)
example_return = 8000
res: 4600
